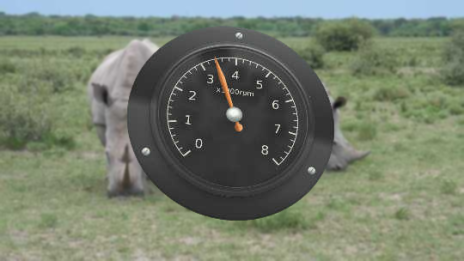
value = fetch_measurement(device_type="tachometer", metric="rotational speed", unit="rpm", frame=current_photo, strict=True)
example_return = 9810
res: 3400
